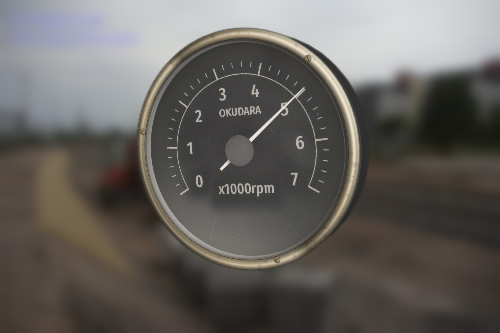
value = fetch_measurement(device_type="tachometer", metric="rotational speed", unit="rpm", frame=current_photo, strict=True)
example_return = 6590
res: 5000
